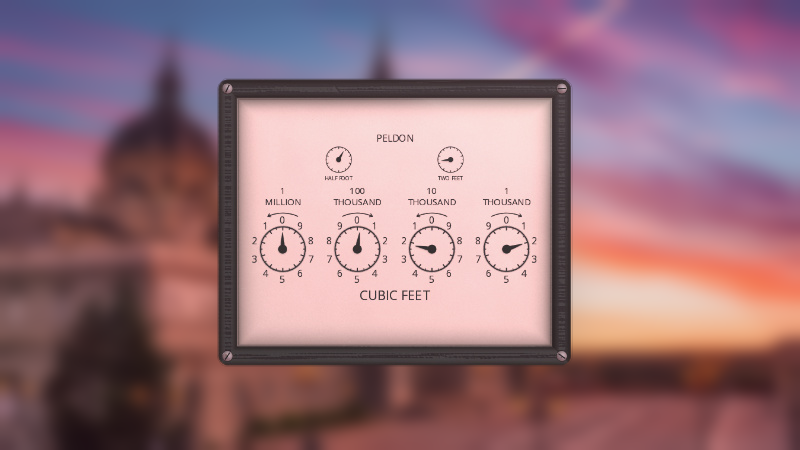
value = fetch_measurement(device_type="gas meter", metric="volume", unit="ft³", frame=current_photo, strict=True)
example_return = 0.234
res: 2200
